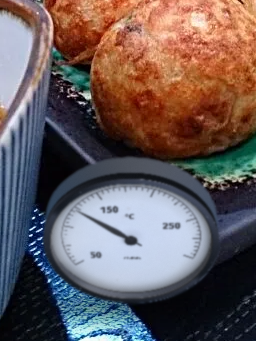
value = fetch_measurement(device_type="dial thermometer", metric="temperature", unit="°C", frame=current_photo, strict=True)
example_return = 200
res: 125
